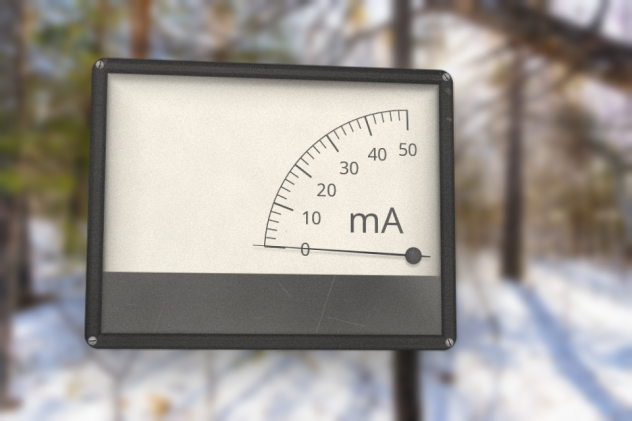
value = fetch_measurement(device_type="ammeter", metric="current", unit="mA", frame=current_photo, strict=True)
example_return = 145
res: 0
